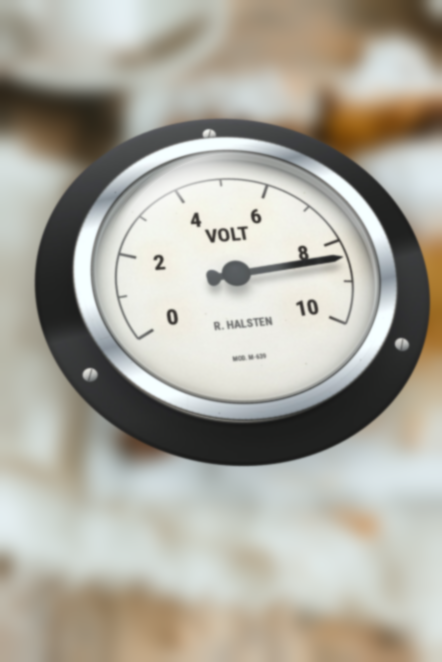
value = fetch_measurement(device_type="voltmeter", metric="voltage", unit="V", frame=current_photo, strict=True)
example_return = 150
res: 8.5
